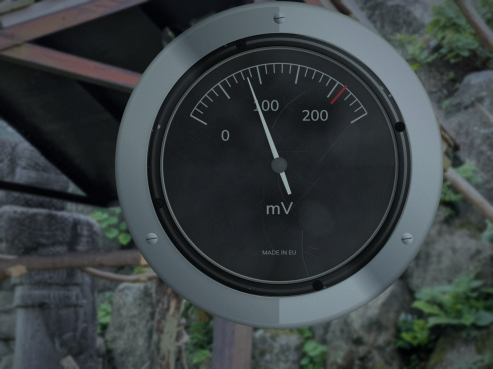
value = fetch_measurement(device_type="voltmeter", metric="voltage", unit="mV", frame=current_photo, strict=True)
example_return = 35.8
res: 85
